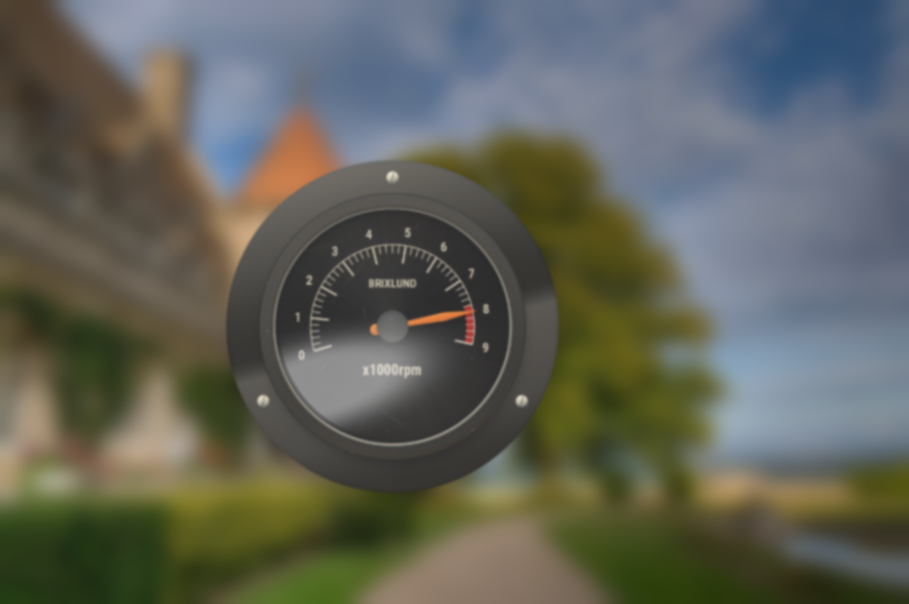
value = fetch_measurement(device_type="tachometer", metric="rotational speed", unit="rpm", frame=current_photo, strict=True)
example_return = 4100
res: 8000
